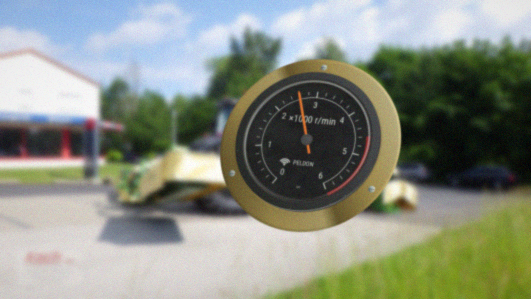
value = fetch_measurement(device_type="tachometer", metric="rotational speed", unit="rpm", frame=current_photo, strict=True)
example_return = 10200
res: 2600
